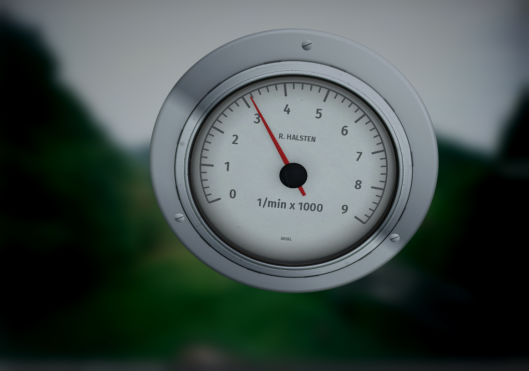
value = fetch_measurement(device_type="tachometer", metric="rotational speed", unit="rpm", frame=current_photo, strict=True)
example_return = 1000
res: 3200
